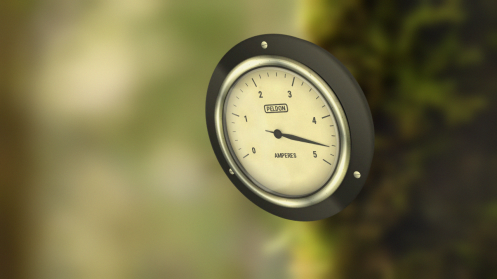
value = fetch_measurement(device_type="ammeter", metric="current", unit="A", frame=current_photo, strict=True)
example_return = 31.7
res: 4.6
